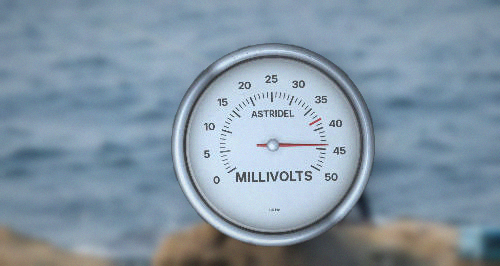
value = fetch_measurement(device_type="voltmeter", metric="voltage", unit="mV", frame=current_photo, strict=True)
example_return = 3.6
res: 44
